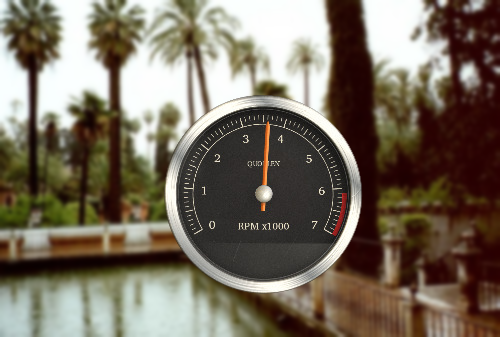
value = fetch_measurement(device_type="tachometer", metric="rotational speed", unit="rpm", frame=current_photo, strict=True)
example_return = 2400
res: 3600
